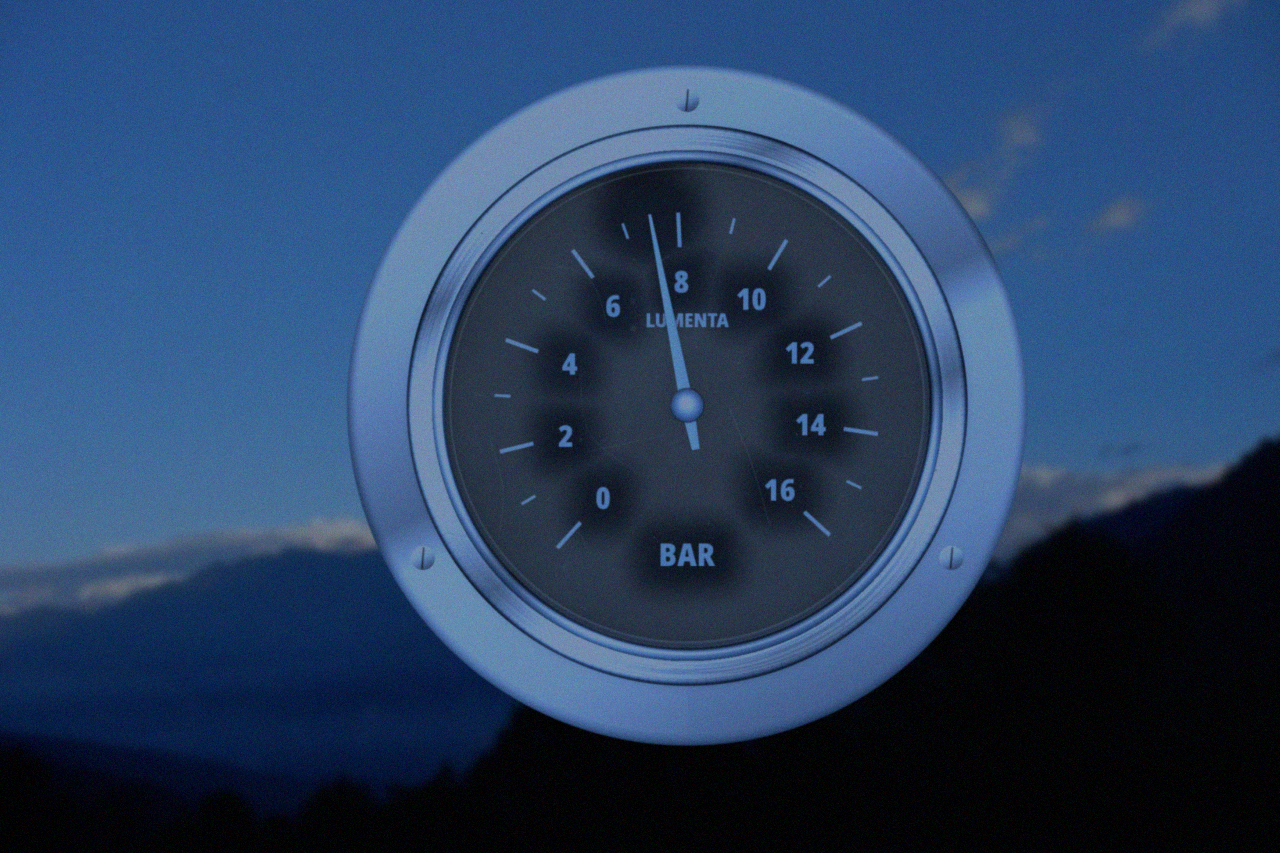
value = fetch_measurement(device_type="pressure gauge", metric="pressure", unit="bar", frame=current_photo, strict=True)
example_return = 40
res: 7.5
